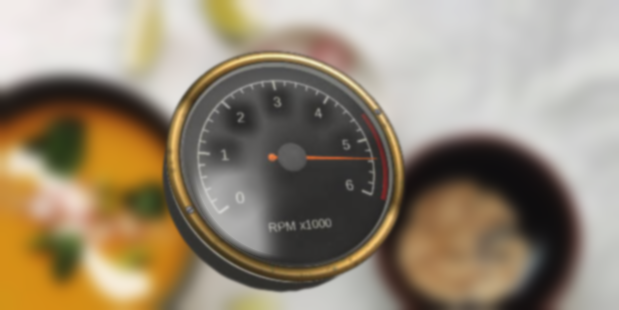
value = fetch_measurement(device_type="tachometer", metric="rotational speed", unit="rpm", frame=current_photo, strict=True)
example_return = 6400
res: 5400
